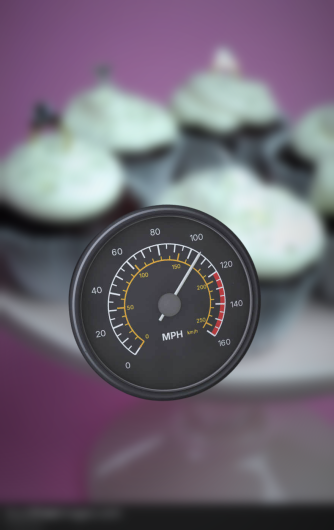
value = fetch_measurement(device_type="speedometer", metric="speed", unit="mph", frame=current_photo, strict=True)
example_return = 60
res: 105
